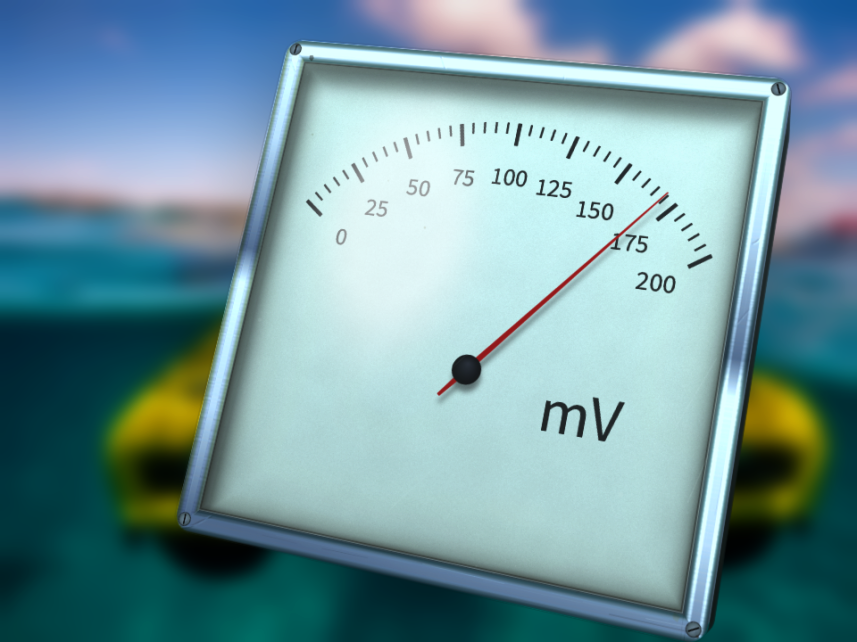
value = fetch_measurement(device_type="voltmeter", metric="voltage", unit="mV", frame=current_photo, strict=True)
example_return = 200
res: 170
